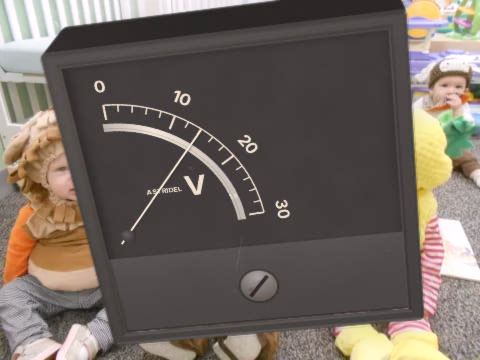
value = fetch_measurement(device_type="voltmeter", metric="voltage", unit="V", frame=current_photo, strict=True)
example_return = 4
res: 14
